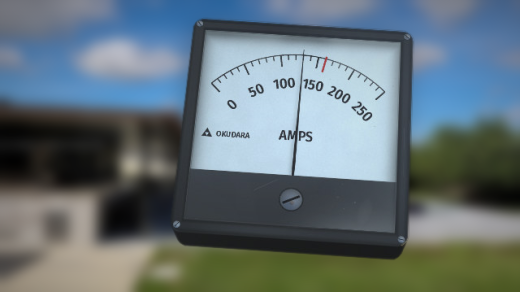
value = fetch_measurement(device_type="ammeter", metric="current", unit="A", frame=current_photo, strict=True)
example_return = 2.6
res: 130
